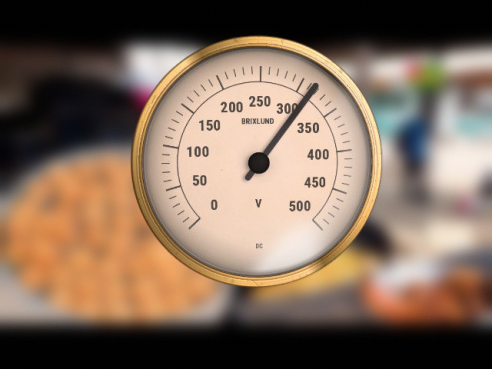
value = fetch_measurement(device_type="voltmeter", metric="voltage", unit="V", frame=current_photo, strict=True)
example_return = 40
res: 315
